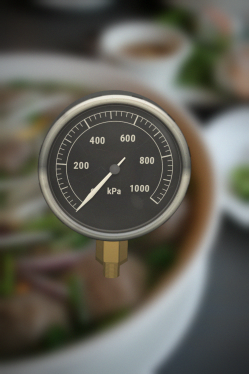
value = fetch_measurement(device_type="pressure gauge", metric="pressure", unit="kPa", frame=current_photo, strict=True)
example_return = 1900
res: 0
